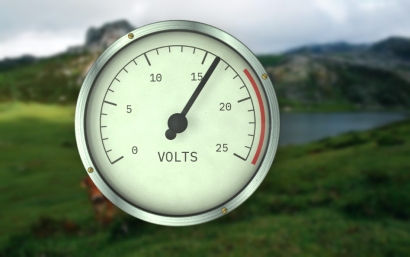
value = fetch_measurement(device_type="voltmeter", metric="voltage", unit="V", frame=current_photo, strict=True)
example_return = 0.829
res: 16
